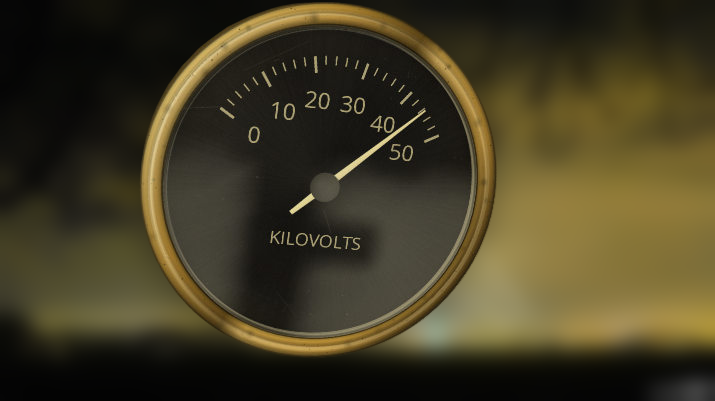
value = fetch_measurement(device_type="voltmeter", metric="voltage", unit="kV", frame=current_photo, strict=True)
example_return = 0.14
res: 44
